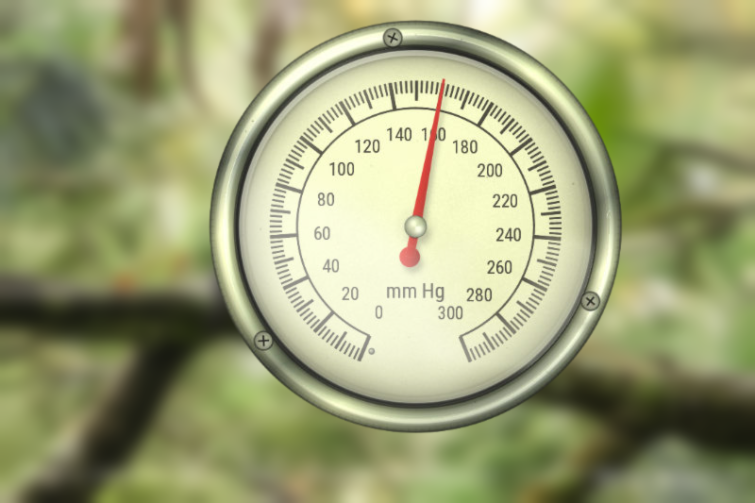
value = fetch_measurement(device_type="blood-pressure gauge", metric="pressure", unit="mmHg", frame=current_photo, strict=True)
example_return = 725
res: 160
